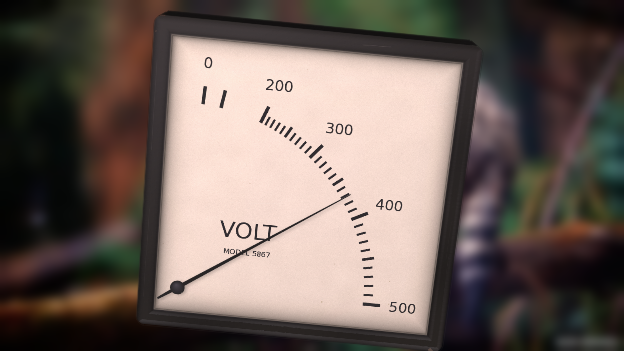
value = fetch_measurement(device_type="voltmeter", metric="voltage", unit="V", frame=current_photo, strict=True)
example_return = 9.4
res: 370
